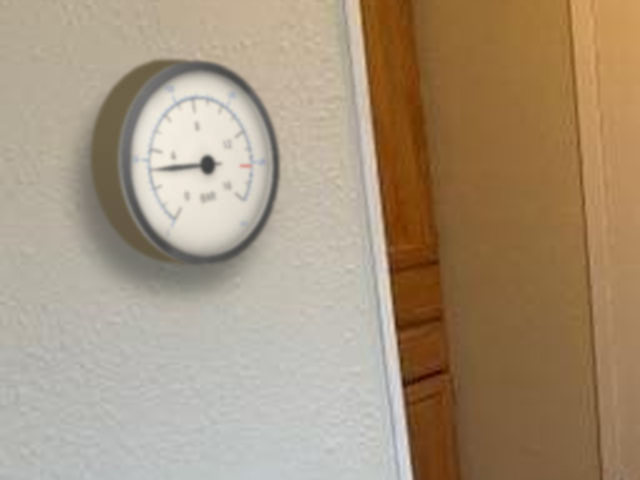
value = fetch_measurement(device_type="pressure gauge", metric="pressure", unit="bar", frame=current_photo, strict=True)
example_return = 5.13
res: 3
